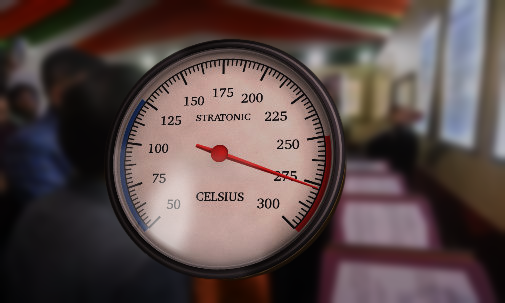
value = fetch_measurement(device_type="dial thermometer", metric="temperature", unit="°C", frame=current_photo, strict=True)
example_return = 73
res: 277.5
